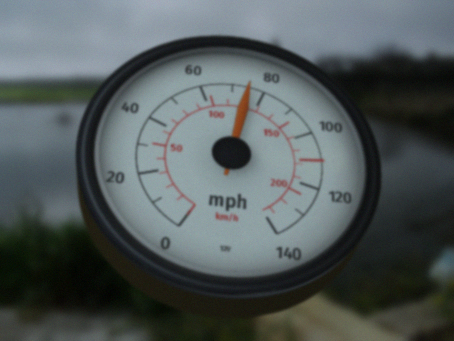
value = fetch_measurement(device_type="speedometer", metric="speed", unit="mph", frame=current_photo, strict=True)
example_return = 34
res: 75
